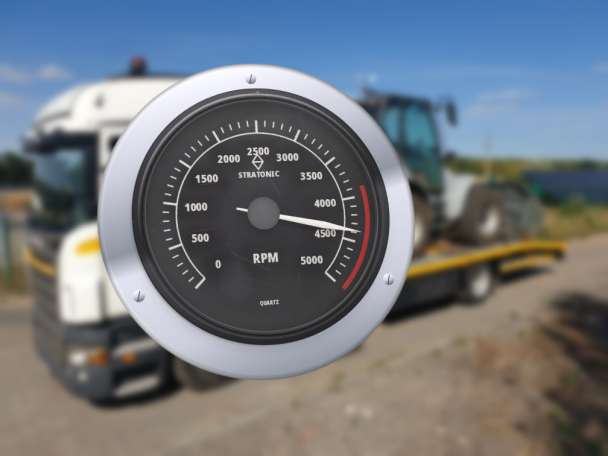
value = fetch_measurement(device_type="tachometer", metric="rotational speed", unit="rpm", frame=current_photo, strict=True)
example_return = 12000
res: 4400
